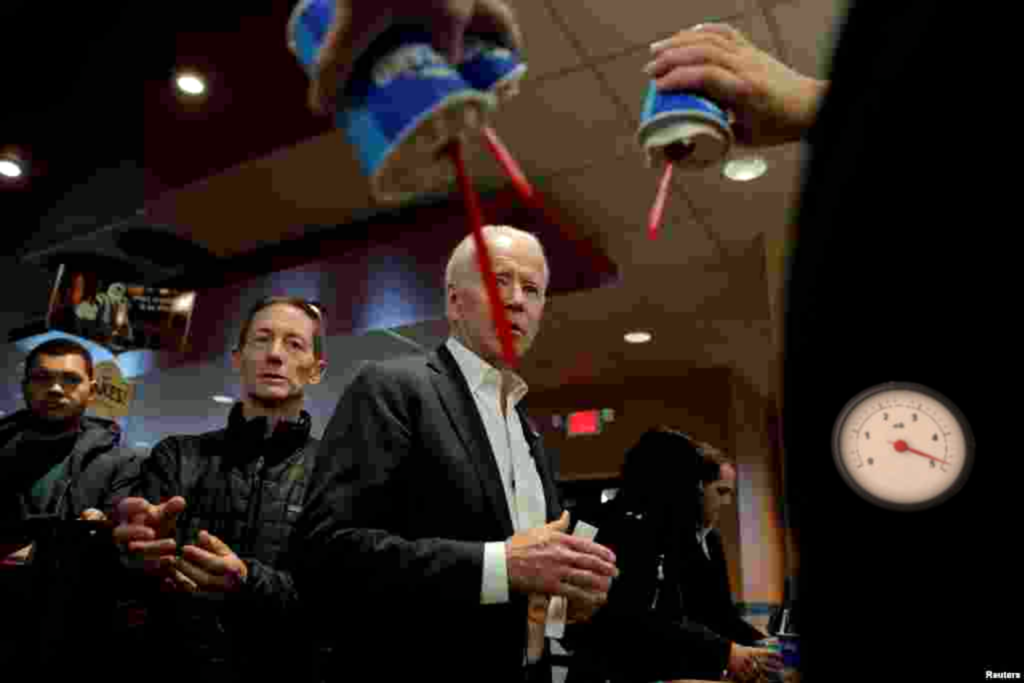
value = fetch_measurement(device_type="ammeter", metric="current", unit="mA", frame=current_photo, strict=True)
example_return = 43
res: 4.8
